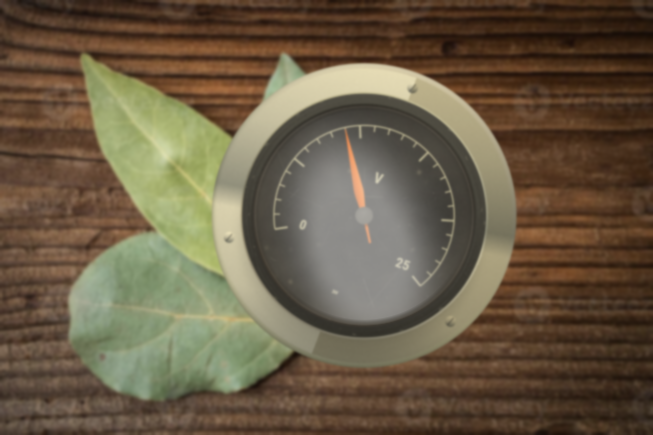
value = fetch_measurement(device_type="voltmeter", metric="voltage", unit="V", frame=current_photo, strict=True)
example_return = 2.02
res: 9
